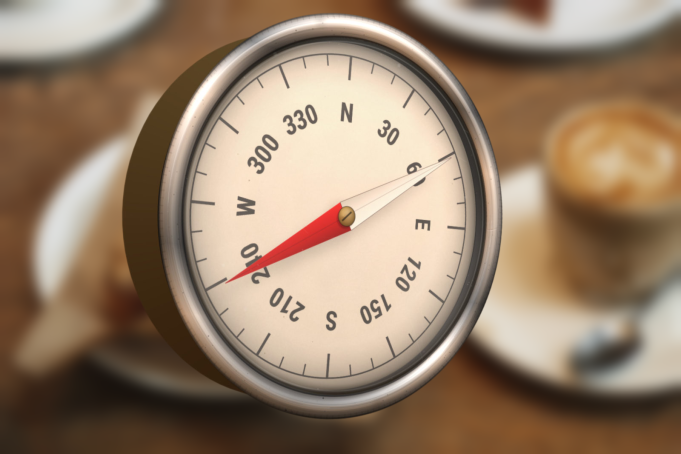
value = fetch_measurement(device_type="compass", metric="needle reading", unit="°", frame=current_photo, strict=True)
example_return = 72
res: 240
